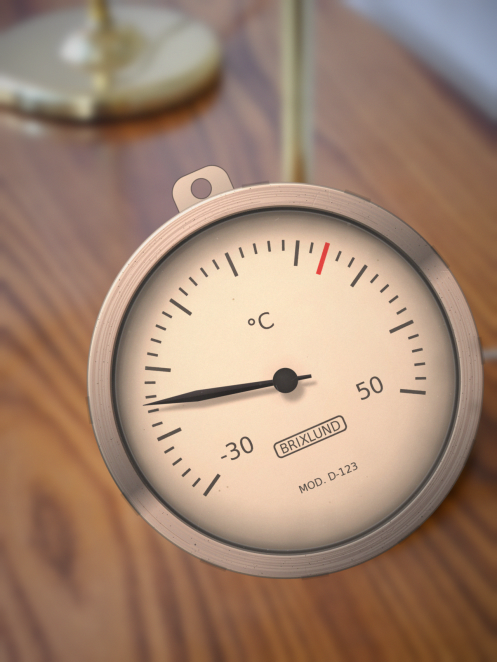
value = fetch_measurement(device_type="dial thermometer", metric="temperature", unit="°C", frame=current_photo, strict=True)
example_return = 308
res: -15
